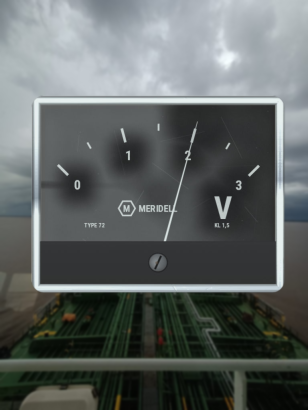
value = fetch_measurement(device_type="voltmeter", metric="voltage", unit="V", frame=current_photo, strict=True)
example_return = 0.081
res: 2
